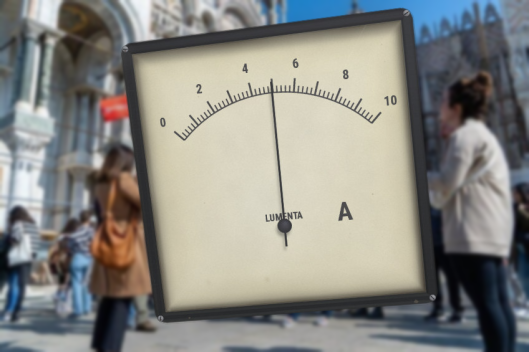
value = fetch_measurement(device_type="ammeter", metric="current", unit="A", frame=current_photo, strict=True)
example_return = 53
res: 5
